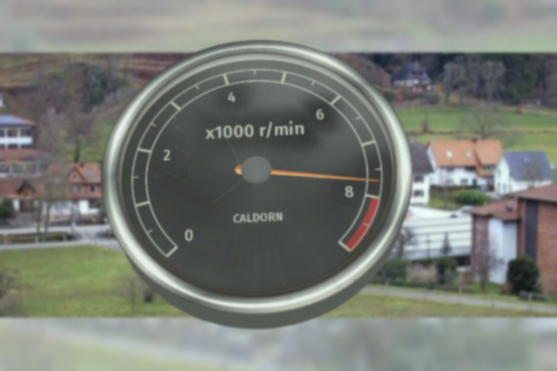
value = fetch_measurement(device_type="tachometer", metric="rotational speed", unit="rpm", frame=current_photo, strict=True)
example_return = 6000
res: 7750
